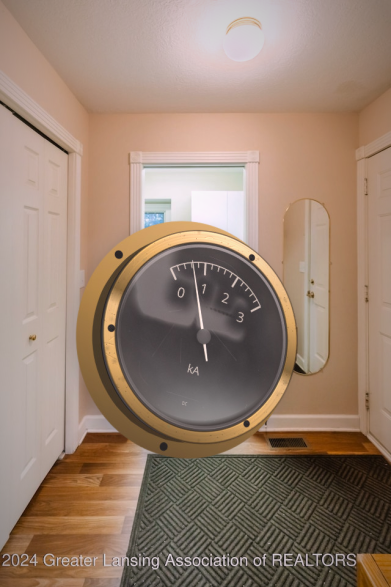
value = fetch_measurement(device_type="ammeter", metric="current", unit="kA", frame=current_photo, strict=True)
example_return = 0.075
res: 0.6
